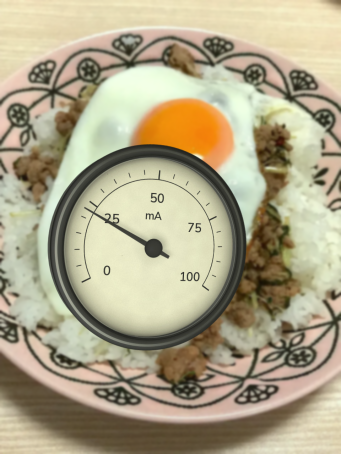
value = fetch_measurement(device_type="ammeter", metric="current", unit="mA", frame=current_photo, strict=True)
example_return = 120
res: 22.5
